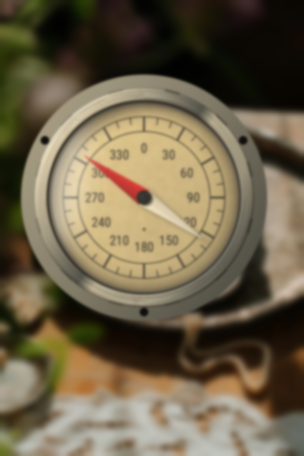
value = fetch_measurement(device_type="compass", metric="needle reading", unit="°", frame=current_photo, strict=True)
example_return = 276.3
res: 305
